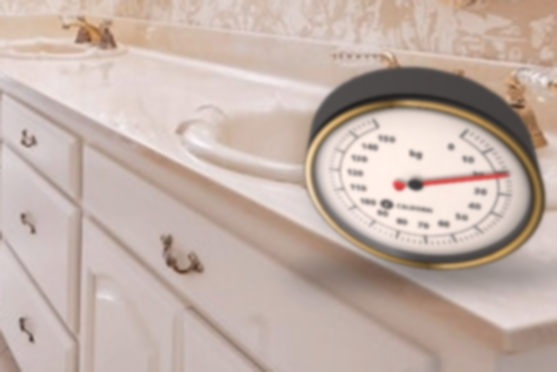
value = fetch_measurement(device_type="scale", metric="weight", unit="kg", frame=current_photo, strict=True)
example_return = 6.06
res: 20
